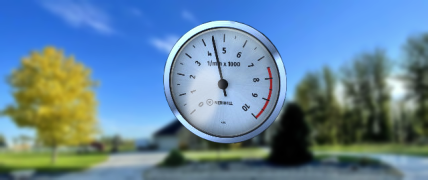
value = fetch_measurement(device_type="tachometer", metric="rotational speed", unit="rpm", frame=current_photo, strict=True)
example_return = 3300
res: 4500
